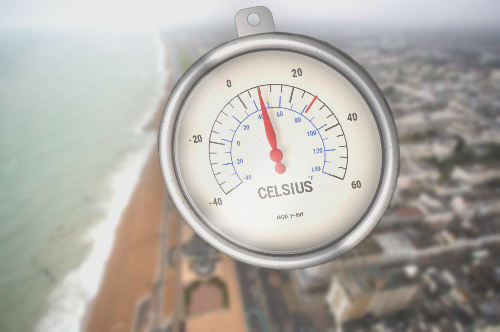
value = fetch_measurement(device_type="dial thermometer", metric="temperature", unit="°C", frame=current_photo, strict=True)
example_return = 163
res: 8
